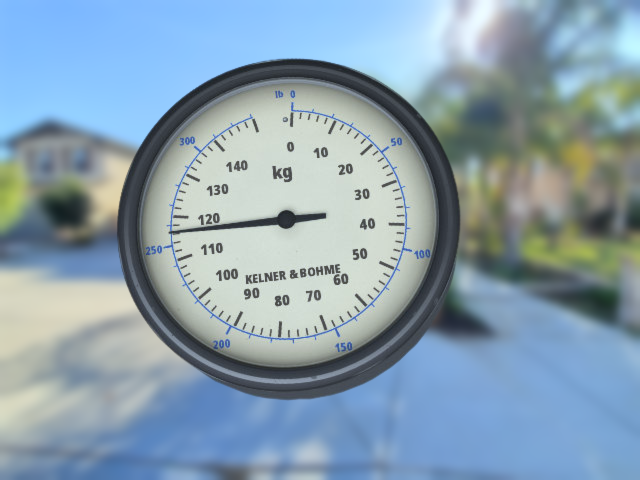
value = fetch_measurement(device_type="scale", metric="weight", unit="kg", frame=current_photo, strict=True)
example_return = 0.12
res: 116
